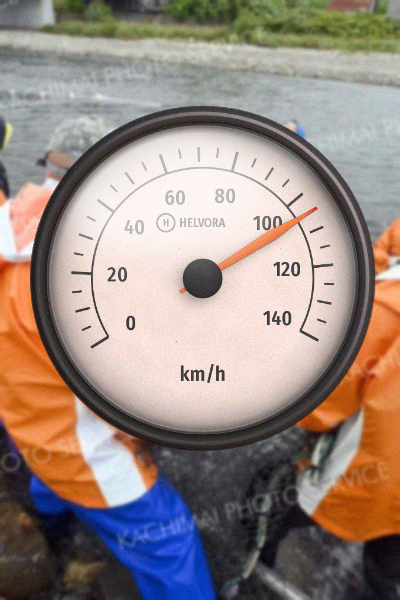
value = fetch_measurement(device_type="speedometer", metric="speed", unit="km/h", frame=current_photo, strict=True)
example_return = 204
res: 105
